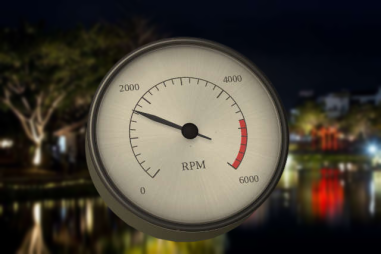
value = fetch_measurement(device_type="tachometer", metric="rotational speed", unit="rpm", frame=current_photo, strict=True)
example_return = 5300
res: 1600
